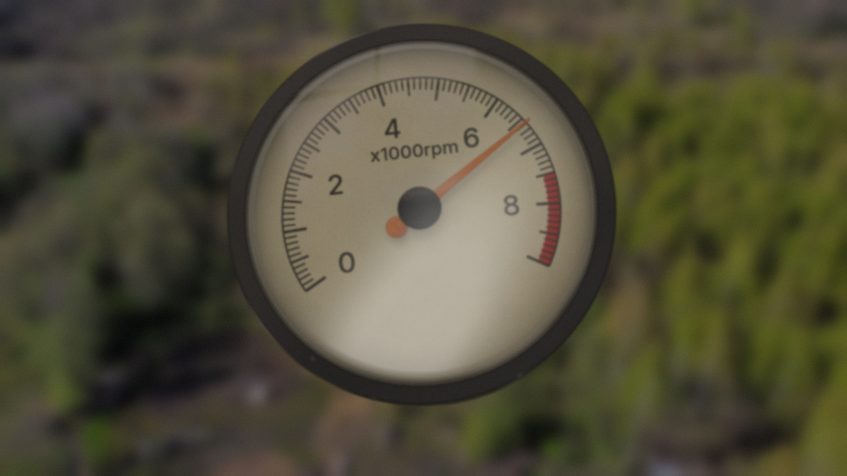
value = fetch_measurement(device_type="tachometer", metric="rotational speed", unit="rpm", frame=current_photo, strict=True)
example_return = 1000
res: 6600
